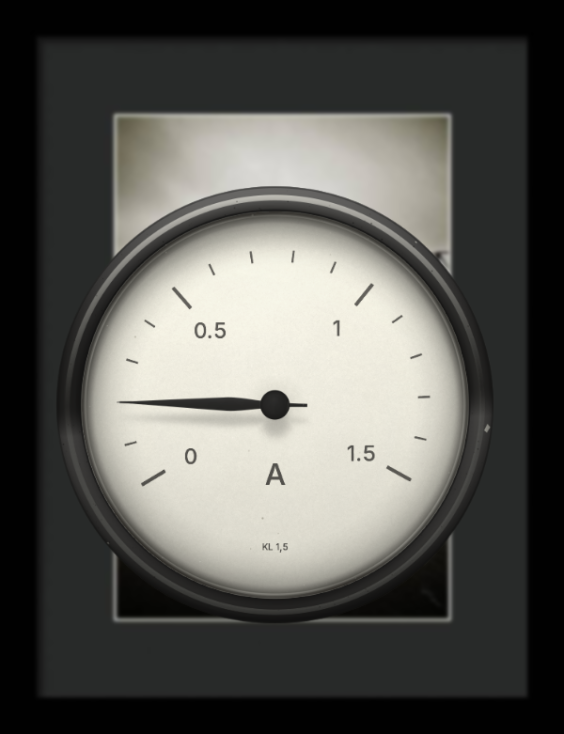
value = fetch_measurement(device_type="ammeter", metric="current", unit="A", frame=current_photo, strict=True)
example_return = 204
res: 0.2
